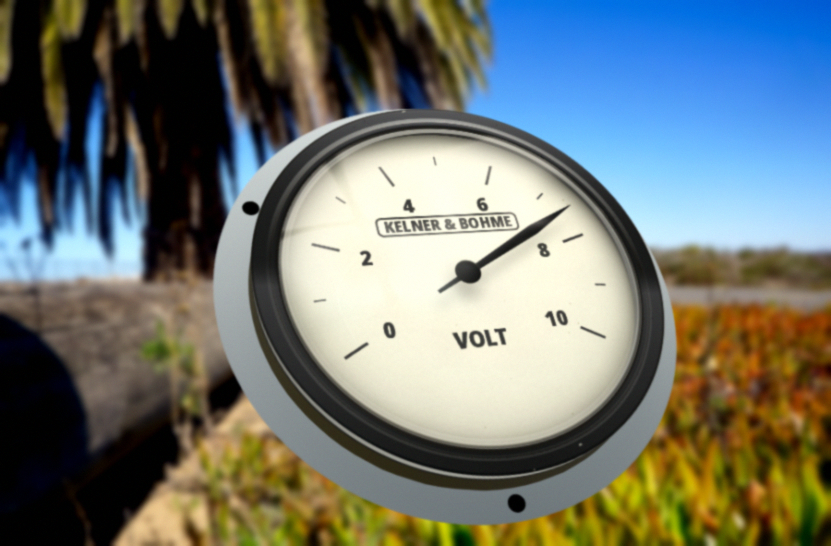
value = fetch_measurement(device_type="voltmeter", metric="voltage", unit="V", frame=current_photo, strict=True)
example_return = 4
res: 7.5
